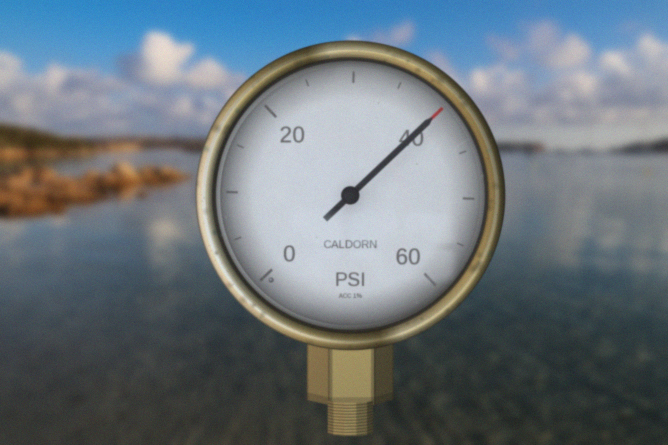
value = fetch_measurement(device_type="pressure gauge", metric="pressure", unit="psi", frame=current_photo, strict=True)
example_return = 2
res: 40
